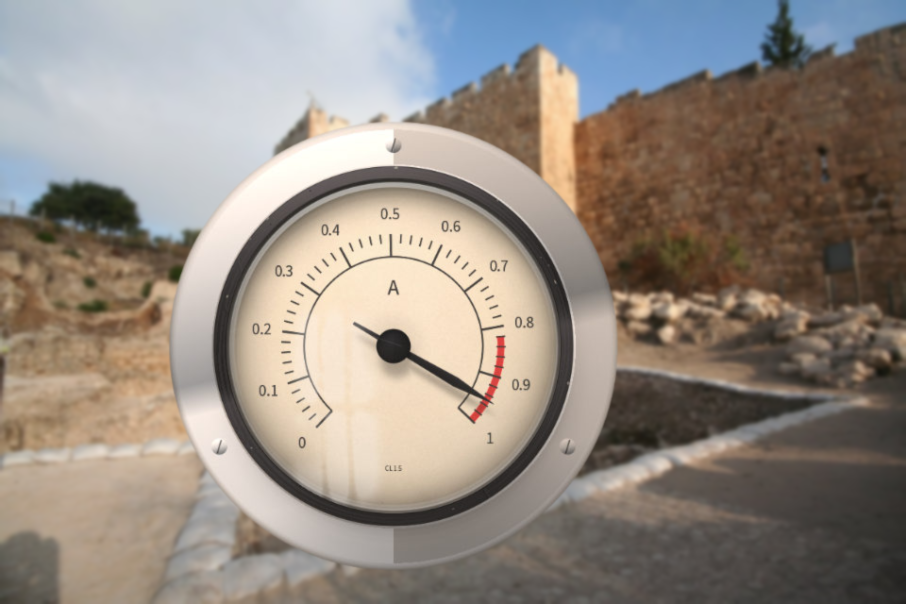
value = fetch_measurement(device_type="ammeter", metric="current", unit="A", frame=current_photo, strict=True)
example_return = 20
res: 0.95
